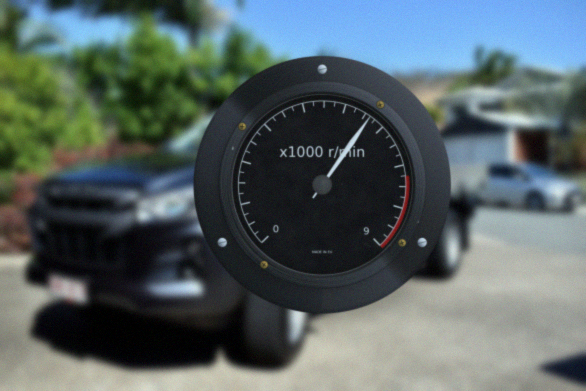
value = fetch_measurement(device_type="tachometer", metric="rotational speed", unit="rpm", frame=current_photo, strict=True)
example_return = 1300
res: 5625
